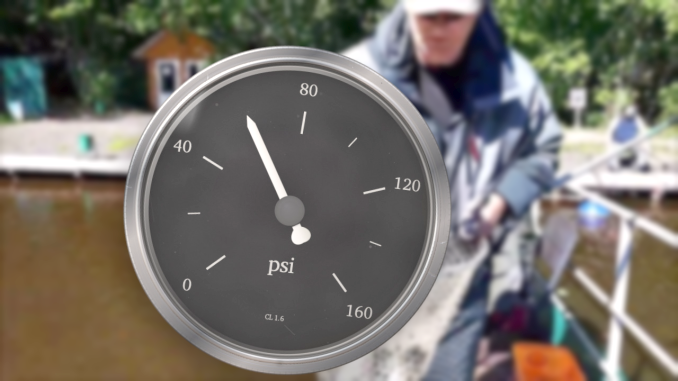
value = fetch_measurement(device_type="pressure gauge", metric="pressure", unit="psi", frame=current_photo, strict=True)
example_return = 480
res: 60
